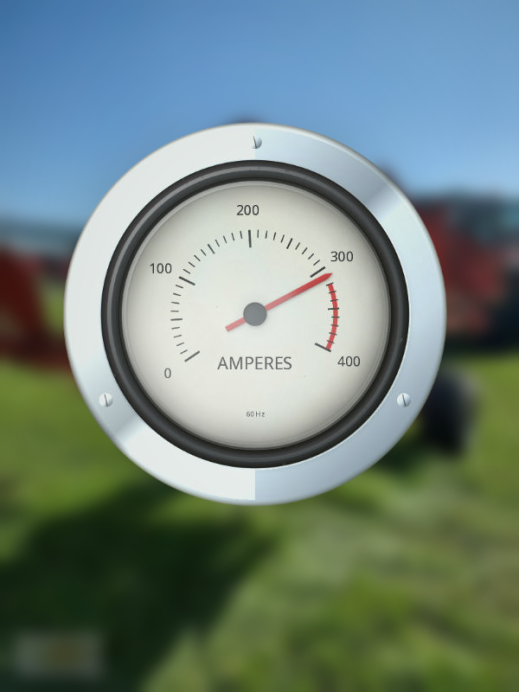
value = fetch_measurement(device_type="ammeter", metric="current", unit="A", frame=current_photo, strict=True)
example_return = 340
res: 310
